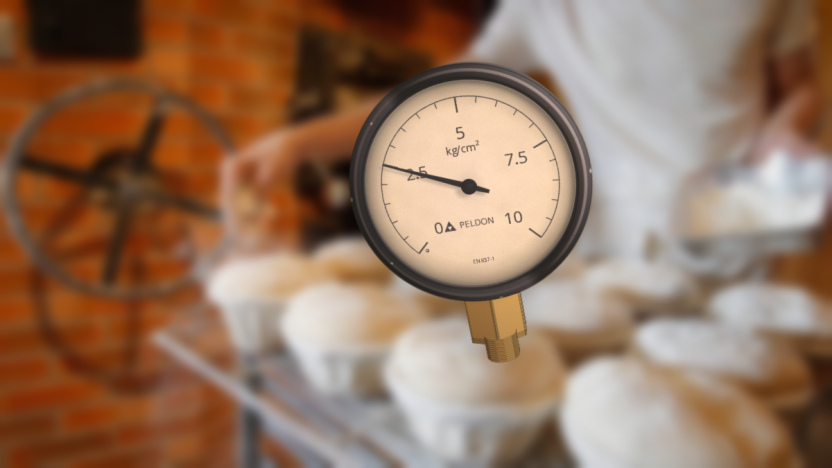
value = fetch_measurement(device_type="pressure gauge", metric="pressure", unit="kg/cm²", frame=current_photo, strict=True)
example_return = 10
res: 2.5
